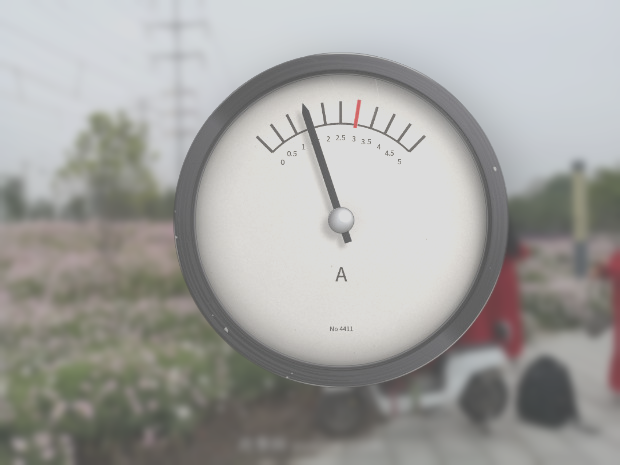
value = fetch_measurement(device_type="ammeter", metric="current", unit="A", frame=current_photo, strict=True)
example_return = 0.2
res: 1.5
